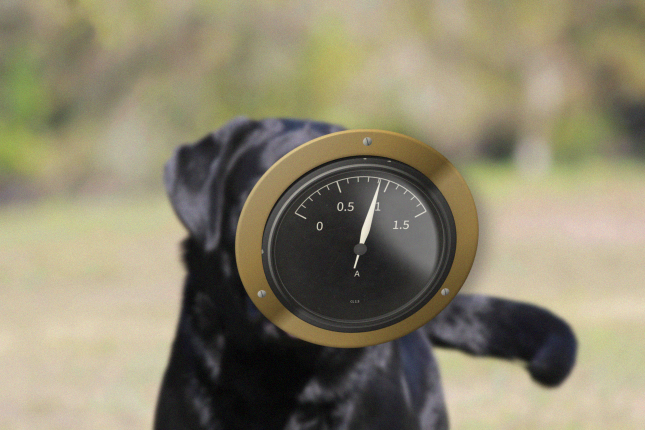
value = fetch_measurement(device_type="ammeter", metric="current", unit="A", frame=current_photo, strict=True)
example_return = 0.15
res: 0.9
